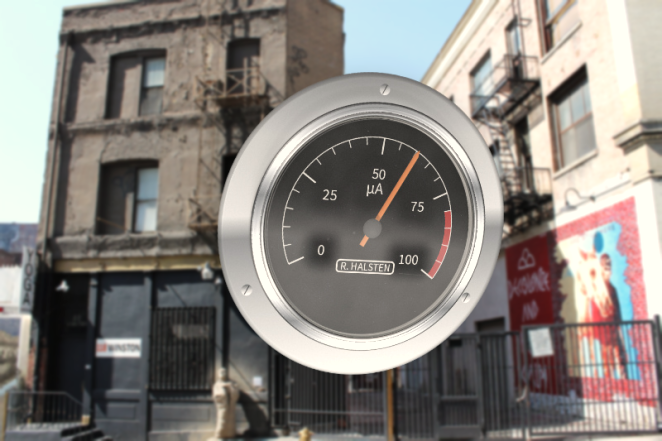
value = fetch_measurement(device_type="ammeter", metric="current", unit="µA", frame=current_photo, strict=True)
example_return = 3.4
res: 60
